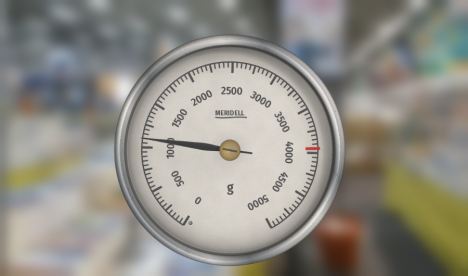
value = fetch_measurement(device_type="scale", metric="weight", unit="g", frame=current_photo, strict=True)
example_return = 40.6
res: 1100
